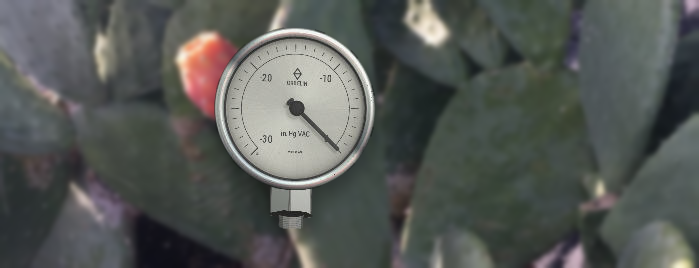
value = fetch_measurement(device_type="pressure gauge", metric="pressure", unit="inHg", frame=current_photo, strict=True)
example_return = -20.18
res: 0
